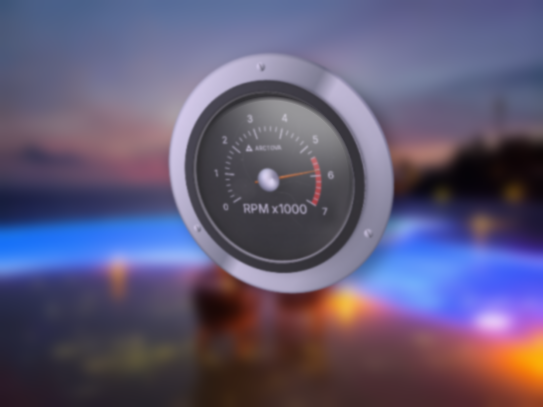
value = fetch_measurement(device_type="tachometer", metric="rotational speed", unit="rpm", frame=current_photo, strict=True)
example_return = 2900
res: 5800
